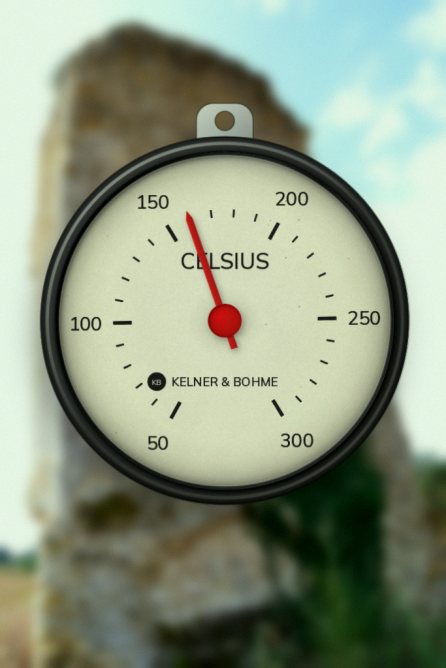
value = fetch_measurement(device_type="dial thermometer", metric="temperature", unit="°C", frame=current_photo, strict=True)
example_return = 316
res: 160
